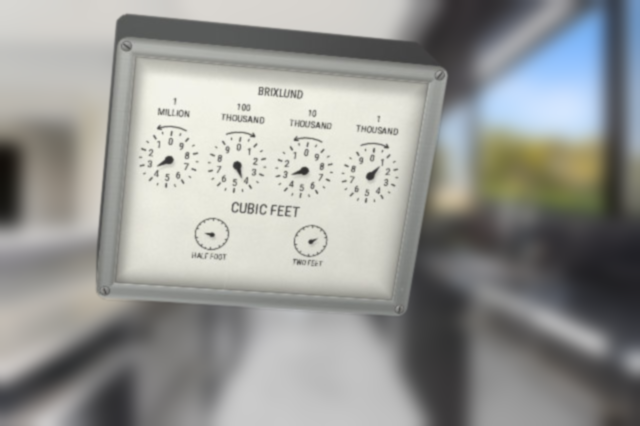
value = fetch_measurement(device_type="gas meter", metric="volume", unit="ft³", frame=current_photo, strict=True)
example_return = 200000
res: 343100
